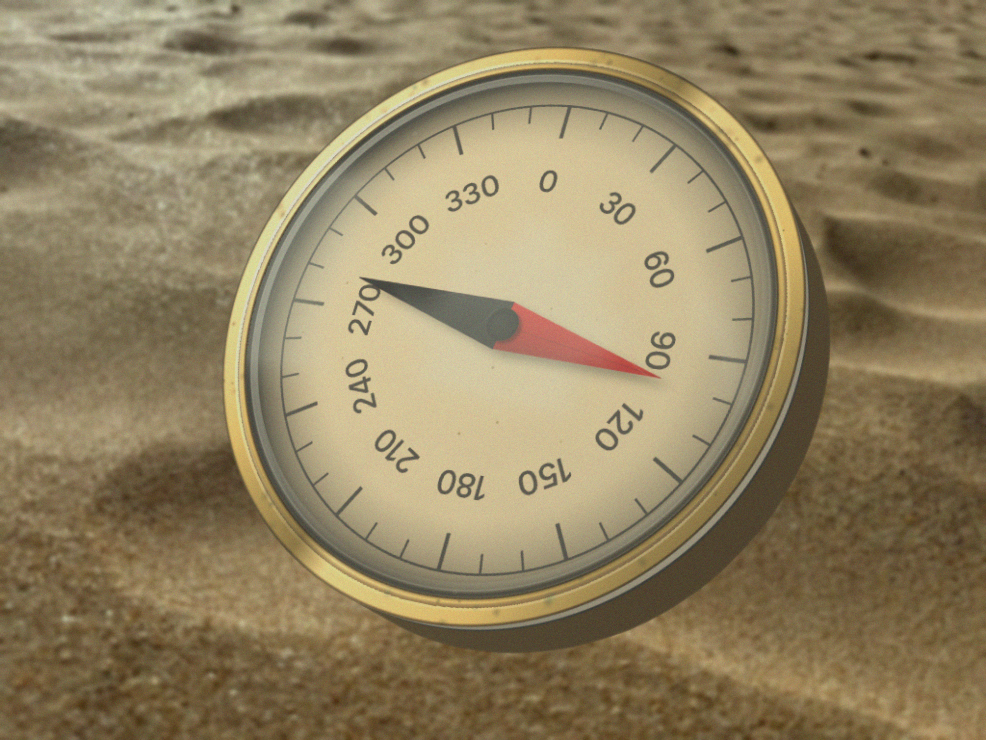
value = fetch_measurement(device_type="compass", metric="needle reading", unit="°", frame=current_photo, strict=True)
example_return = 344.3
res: 100
